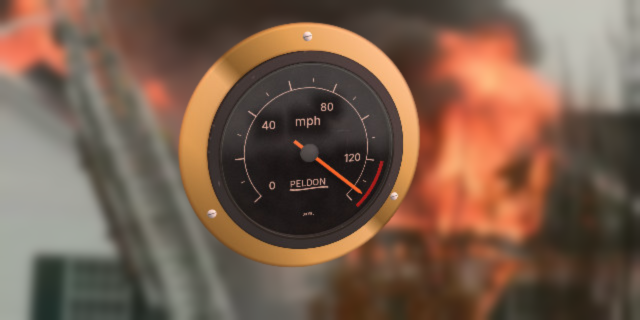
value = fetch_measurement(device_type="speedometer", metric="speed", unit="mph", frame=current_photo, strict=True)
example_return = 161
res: 135
